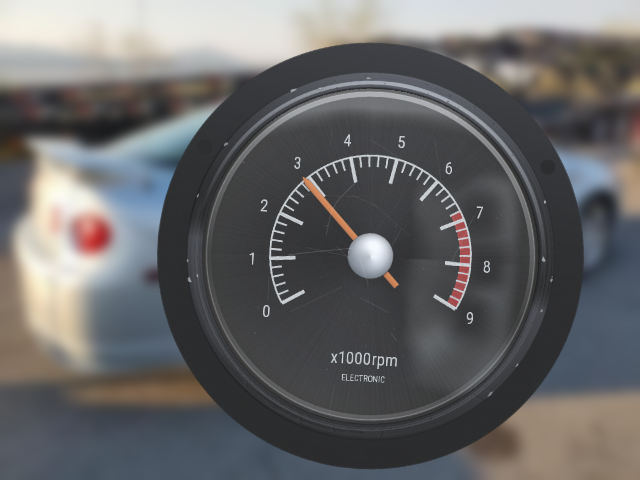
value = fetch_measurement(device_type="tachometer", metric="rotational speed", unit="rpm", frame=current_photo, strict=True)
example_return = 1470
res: 2900
